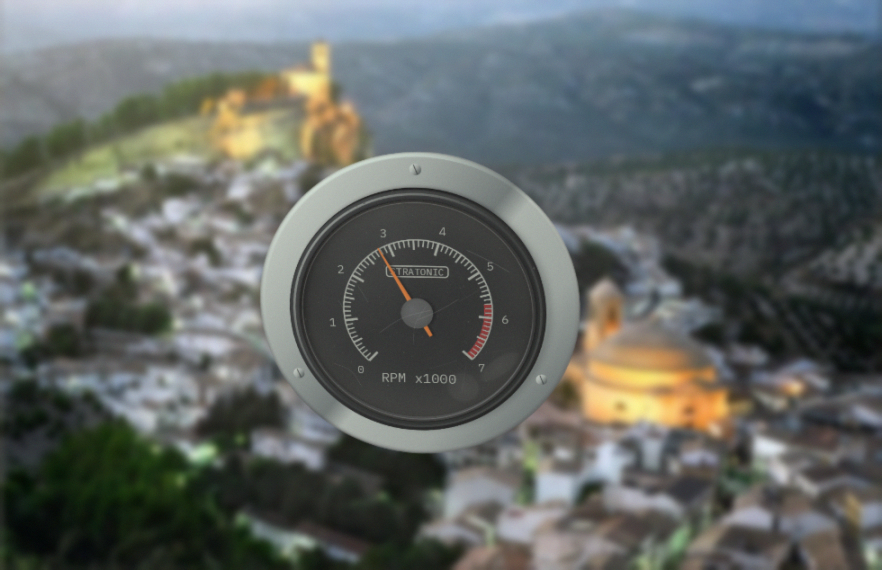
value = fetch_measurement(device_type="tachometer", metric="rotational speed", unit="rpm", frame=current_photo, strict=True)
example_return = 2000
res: 2800
